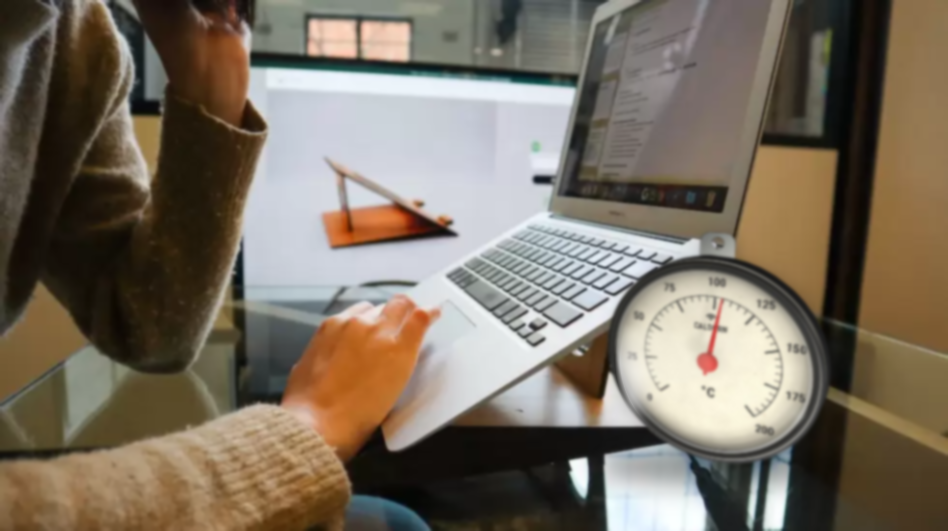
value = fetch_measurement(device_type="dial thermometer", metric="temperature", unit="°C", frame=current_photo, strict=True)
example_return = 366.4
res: 105
